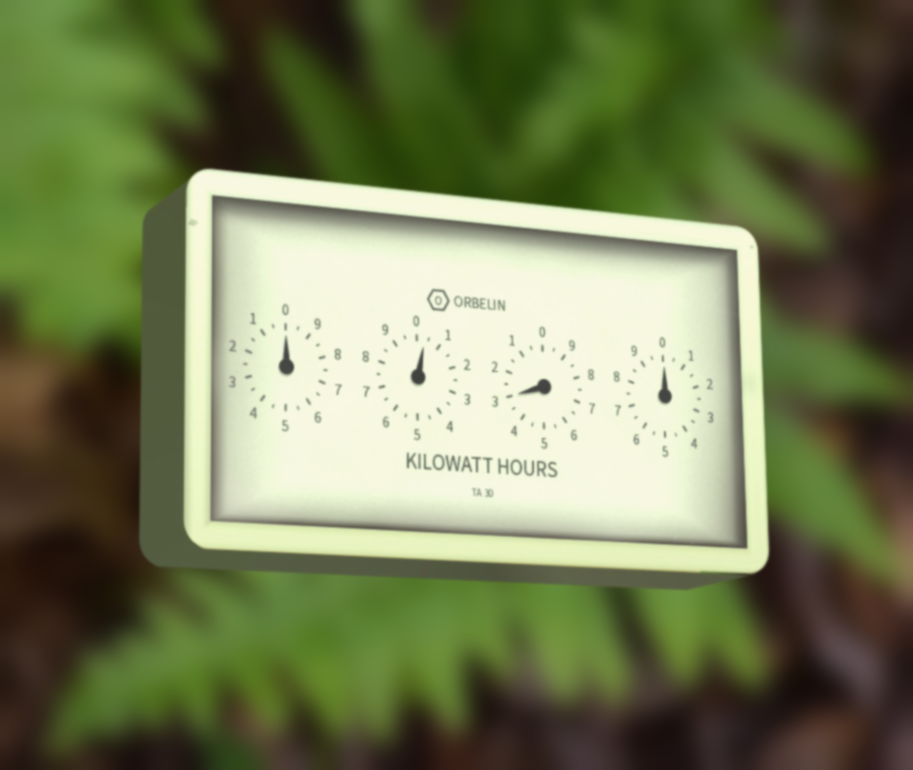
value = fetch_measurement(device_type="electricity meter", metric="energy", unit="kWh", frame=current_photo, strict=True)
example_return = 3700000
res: 30
